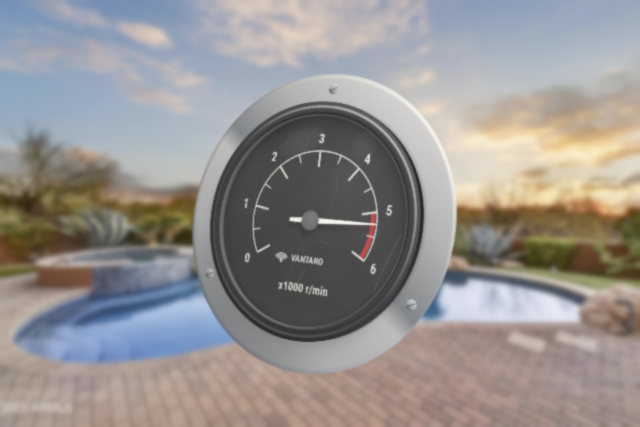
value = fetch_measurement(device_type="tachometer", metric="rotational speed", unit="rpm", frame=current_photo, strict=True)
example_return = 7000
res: 5250
